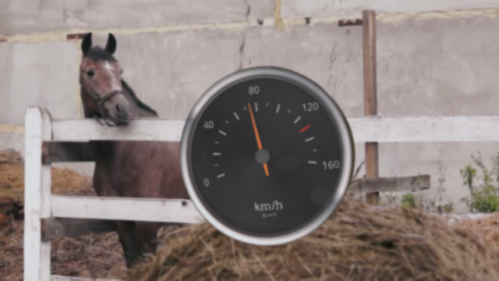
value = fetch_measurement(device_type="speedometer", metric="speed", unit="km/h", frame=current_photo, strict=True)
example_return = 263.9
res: 75
